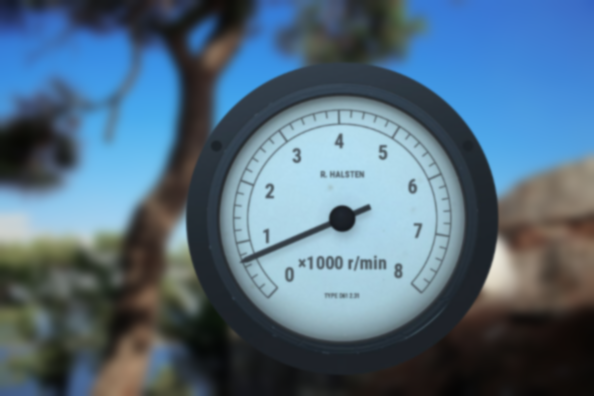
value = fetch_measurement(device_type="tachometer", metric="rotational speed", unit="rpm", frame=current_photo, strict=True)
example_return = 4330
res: 700
